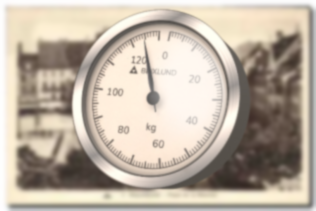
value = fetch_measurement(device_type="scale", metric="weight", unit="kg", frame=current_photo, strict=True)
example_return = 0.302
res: 125
